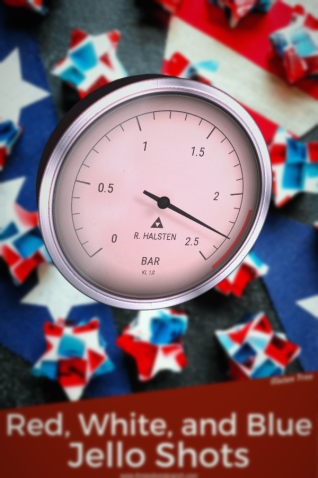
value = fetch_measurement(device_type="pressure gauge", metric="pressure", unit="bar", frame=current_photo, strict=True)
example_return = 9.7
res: 2.3
